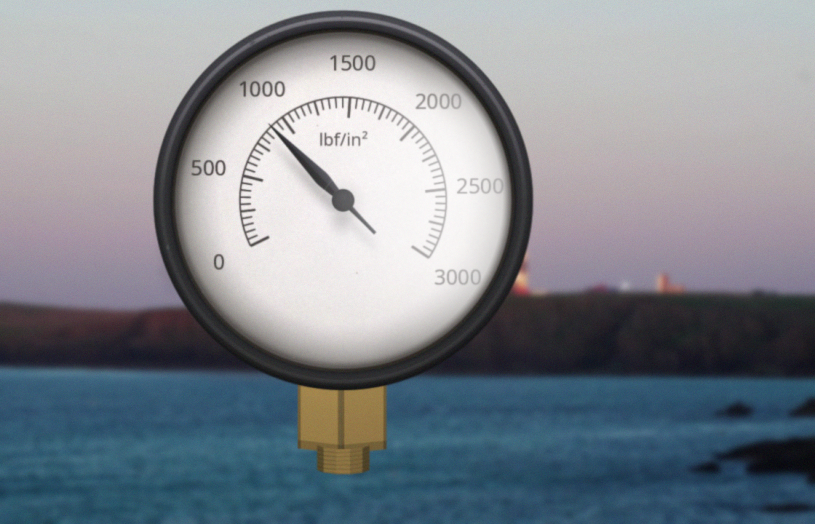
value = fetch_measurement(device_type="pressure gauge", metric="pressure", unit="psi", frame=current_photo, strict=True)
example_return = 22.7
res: 900
